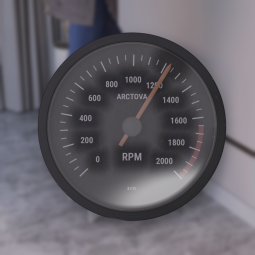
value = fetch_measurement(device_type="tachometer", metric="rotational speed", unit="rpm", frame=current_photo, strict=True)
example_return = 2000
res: 1225
